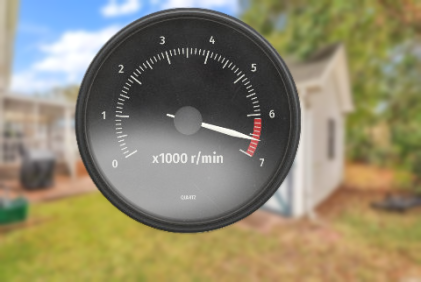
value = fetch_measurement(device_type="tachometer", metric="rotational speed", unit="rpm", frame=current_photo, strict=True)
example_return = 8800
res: 6600
